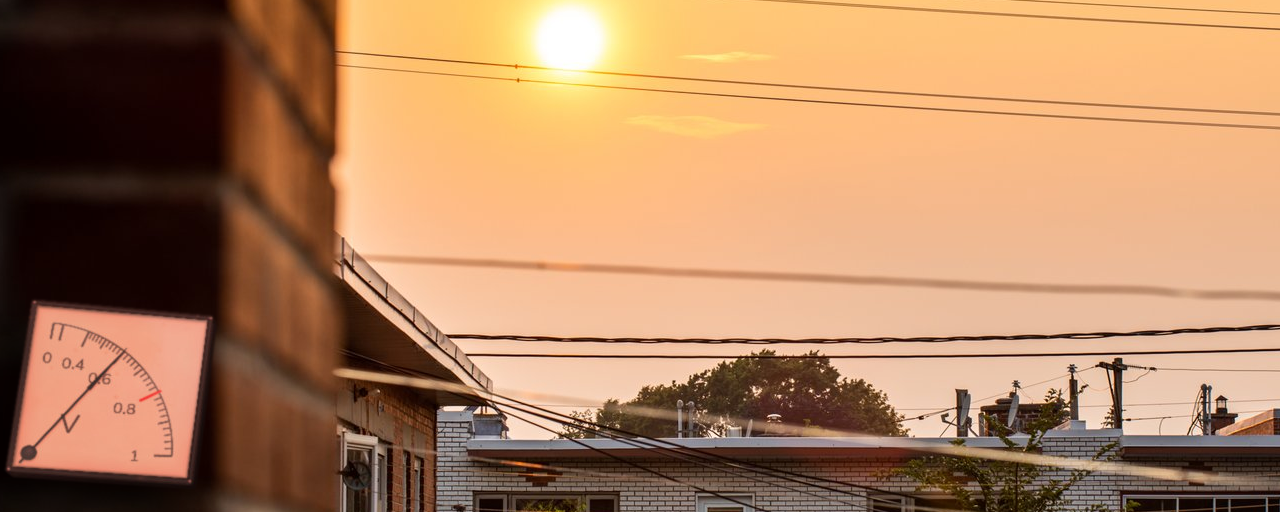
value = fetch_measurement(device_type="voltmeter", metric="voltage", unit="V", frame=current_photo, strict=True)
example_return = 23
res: 0.6
